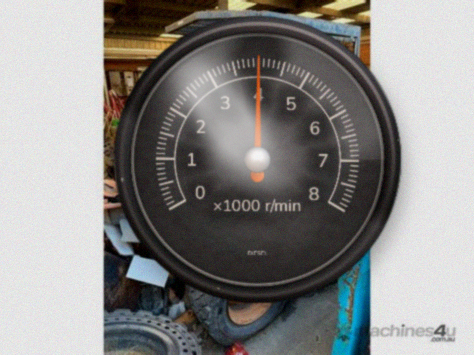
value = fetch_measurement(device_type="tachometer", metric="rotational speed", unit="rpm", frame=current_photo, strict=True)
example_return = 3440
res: 4000
